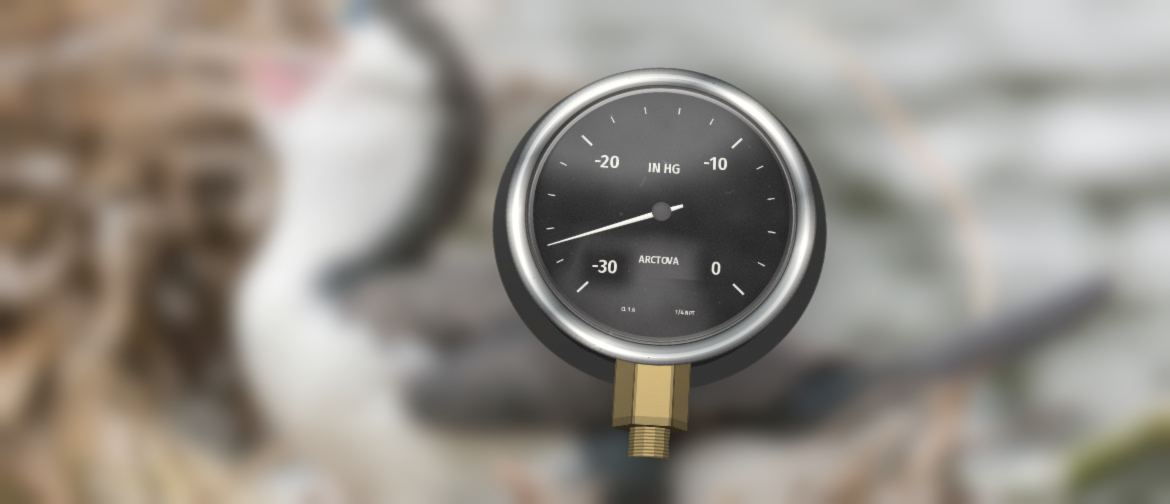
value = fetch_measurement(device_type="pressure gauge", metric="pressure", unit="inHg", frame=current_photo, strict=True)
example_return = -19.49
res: -27
